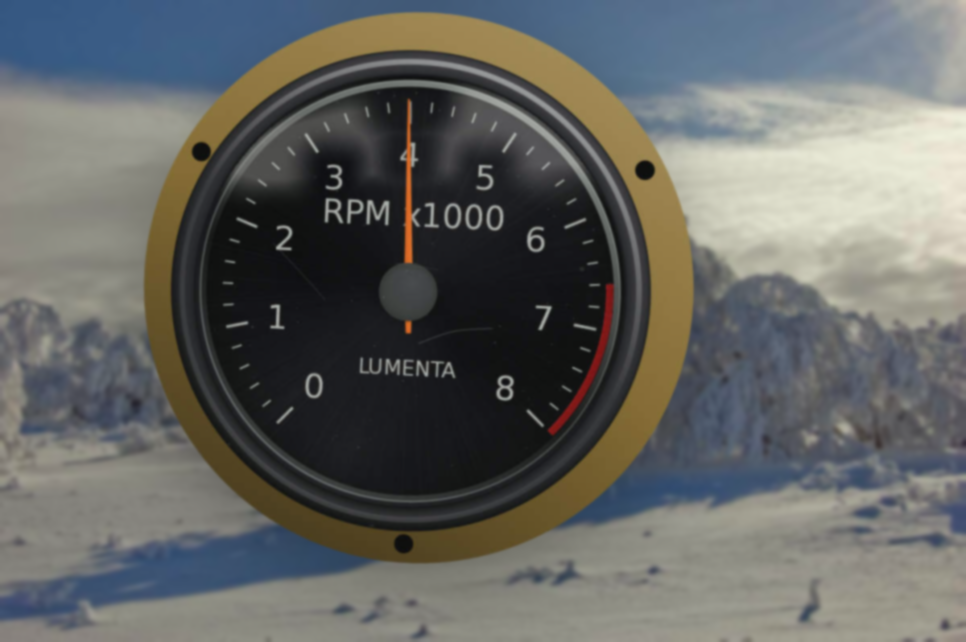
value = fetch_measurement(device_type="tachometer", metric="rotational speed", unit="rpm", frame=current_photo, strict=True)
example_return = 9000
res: 4000
